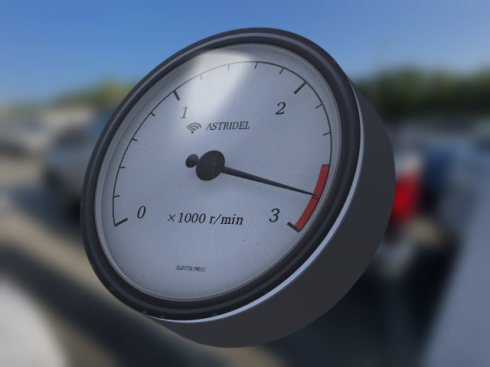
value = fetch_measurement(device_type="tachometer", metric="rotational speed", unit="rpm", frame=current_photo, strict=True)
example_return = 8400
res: 2800
